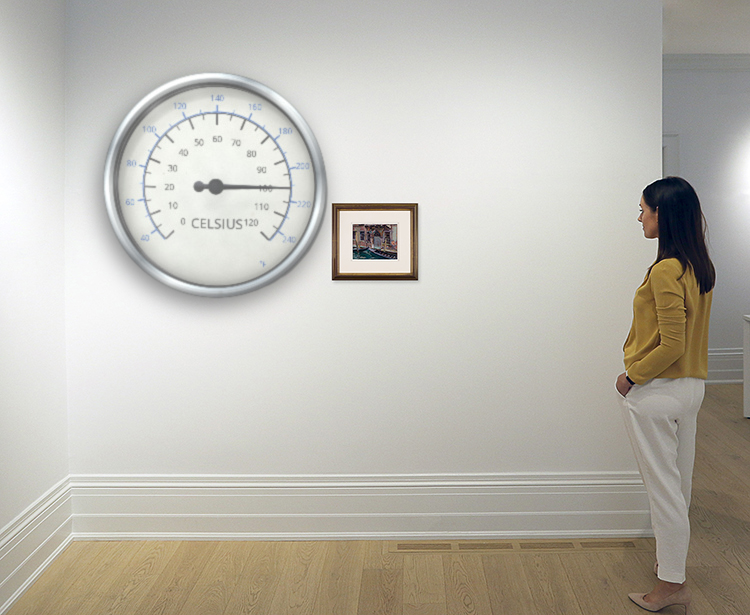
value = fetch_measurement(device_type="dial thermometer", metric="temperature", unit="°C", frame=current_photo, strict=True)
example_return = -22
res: 100
